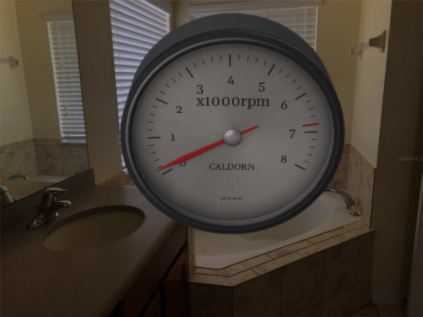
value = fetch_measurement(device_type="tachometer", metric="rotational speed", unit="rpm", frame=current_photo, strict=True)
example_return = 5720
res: 200
